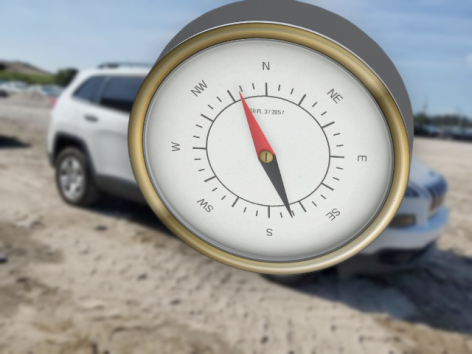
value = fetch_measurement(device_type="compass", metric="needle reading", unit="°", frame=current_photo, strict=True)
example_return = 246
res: 340
